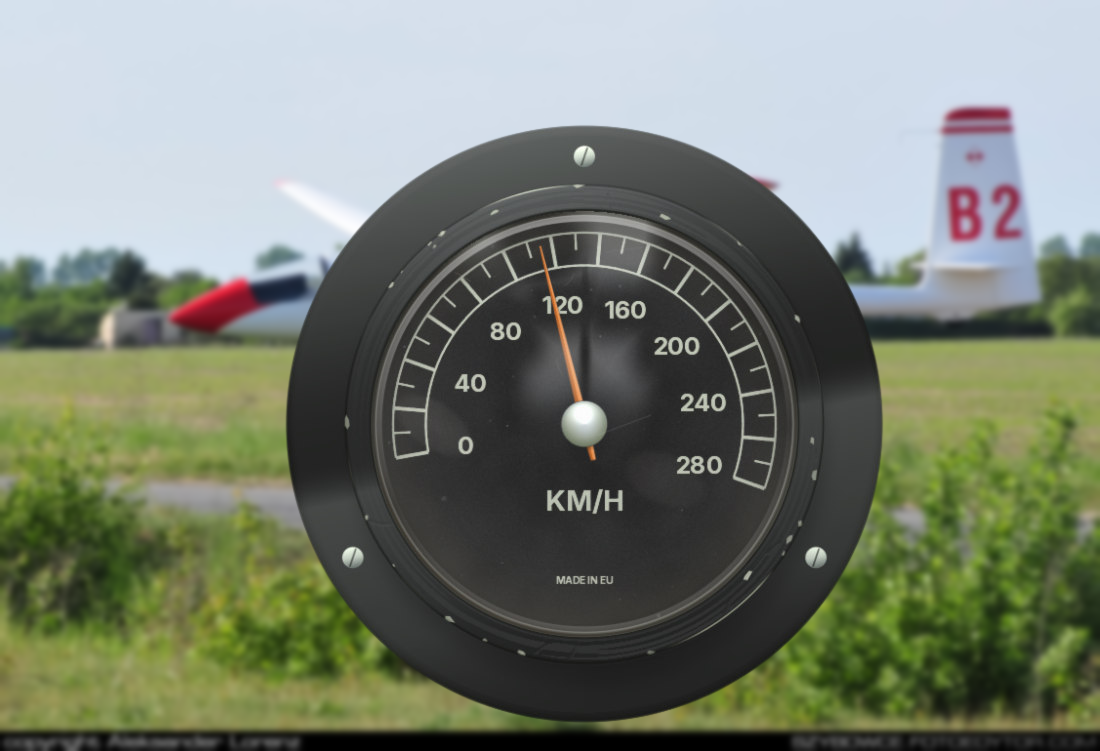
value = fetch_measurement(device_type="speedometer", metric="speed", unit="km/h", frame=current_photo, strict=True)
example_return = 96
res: 115
